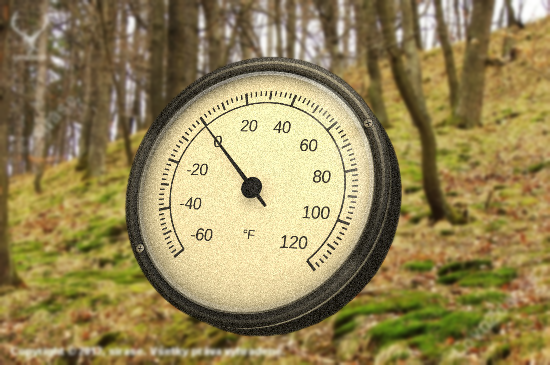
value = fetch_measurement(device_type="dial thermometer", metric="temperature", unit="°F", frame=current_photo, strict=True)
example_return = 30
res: 0
